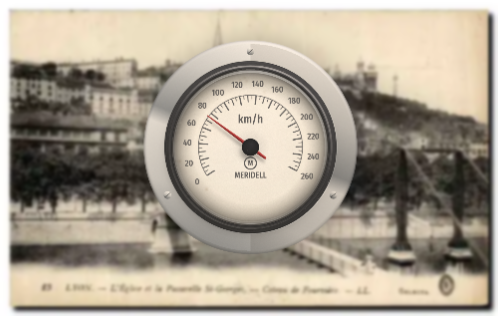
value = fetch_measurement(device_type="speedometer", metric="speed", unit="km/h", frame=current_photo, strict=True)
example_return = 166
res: 75
